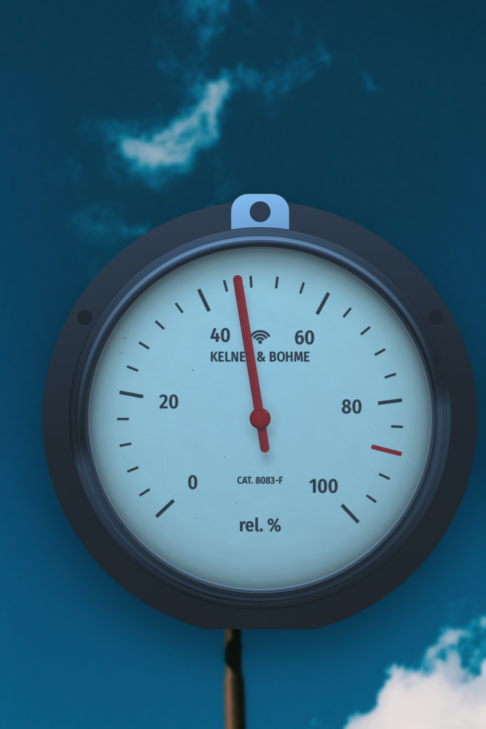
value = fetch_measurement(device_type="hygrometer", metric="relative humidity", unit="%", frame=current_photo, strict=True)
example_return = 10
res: 46
